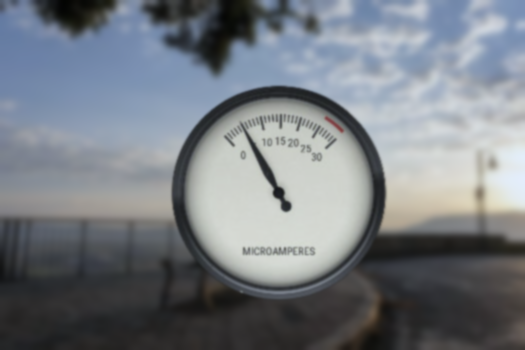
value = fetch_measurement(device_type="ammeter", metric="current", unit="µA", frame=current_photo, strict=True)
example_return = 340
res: 5
